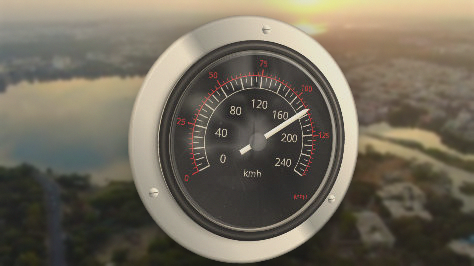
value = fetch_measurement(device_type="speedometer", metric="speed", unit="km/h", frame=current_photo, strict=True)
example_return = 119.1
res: 175
